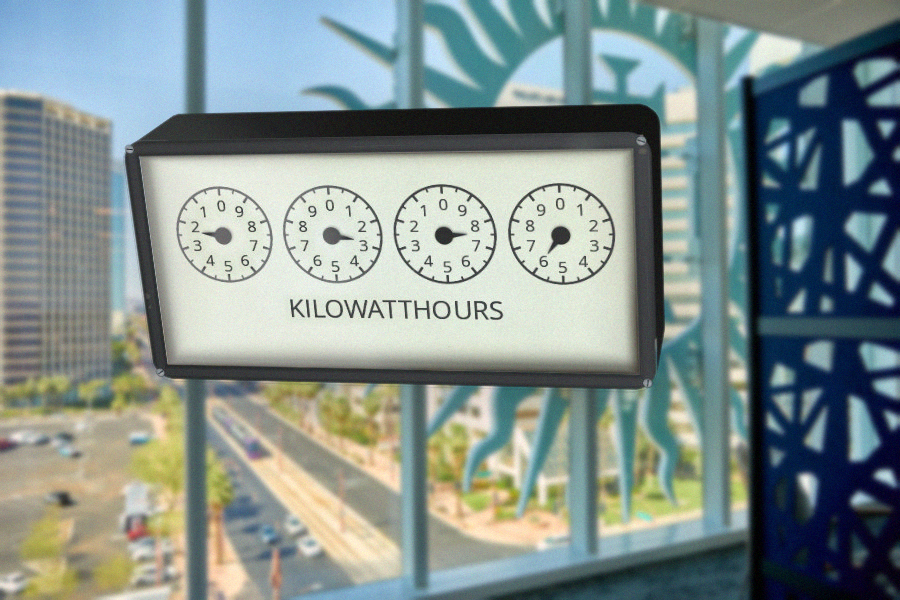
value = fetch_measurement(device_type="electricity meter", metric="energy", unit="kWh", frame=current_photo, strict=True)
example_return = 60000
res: 2276
